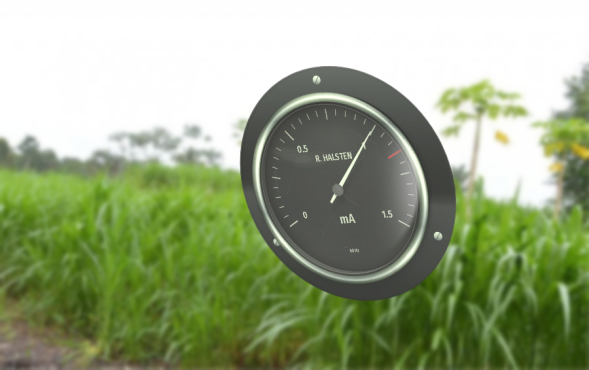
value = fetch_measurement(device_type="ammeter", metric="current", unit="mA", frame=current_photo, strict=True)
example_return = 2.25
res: 1
